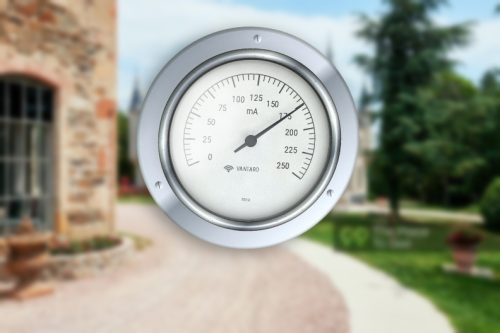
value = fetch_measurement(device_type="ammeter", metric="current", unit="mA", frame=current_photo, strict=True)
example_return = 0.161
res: 175
